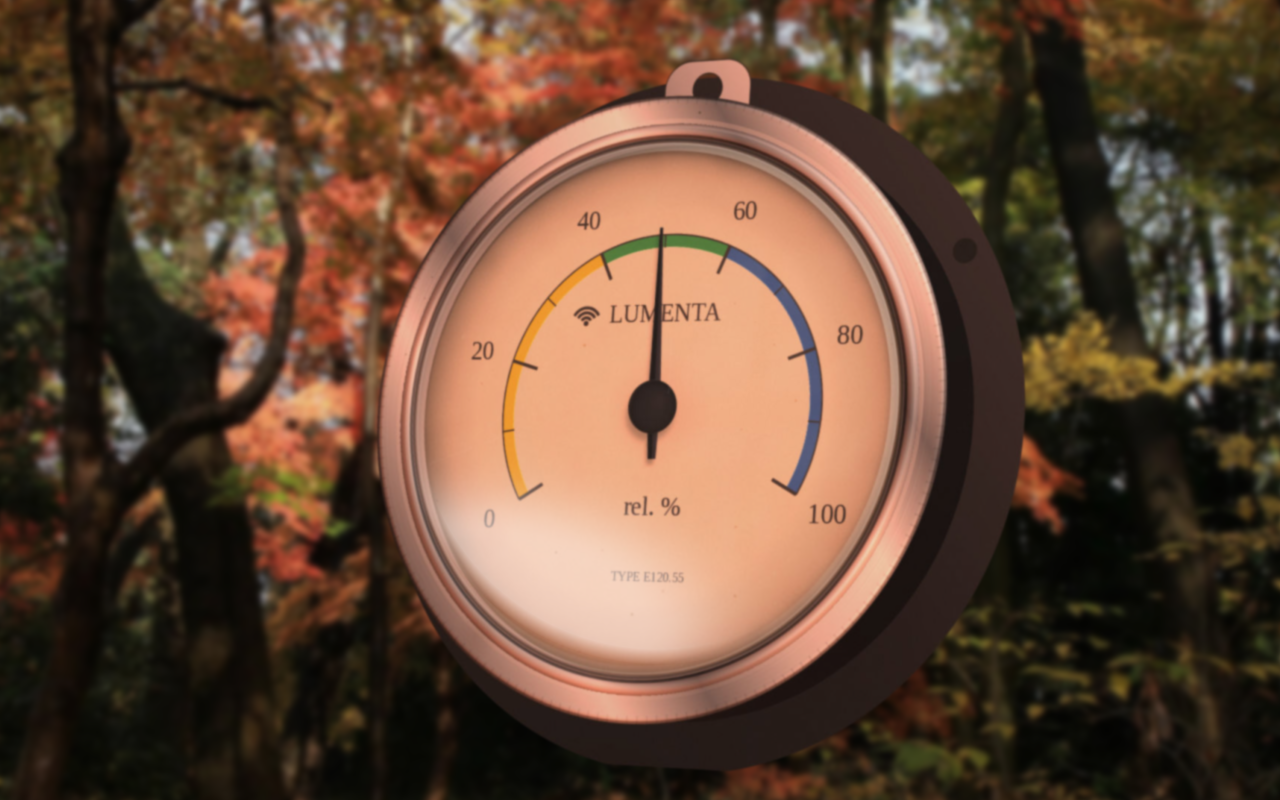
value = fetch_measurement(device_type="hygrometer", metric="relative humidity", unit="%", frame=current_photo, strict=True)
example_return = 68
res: 50
